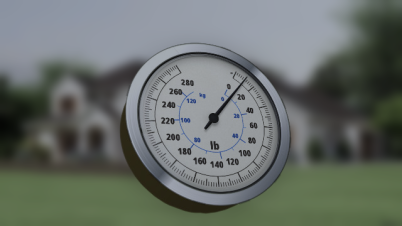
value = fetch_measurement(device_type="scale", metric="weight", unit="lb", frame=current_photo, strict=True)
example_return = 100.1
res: 10
